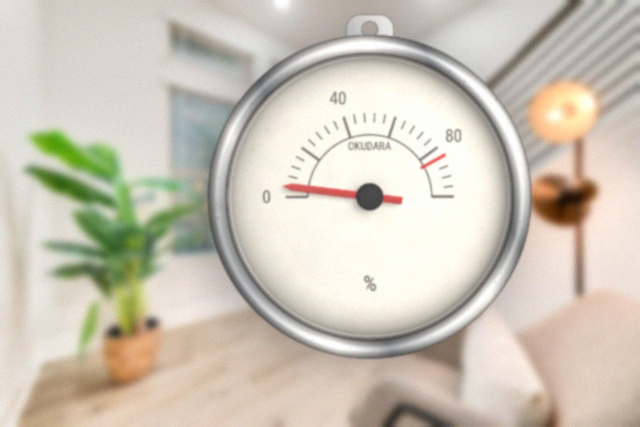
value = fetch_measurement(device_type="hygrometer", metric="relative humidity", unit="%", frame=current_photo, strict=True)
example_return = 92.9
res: 4
